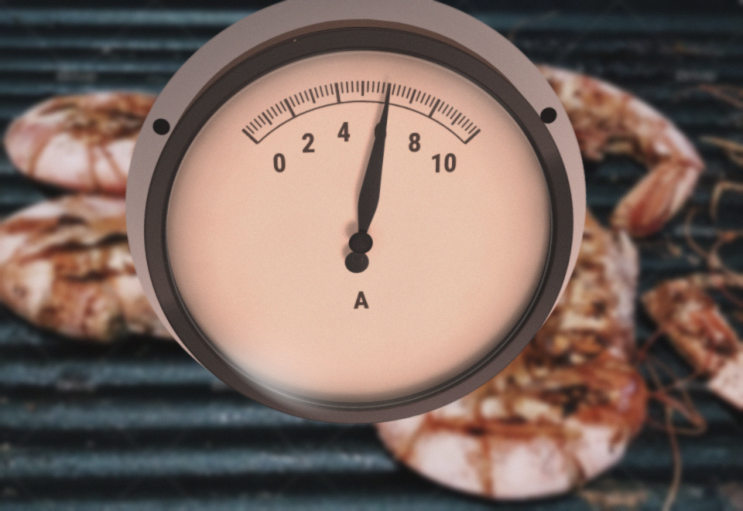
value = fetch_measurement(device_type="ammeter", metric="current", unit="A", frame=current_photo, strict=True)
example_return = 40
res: 6
